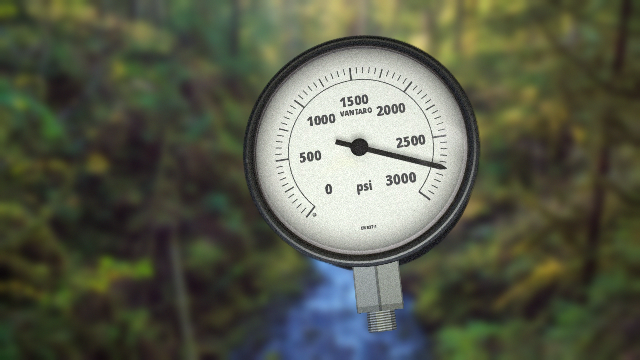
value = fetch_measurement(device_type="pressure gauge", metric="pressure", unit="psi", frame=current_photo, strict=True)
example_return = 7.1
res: 2750
